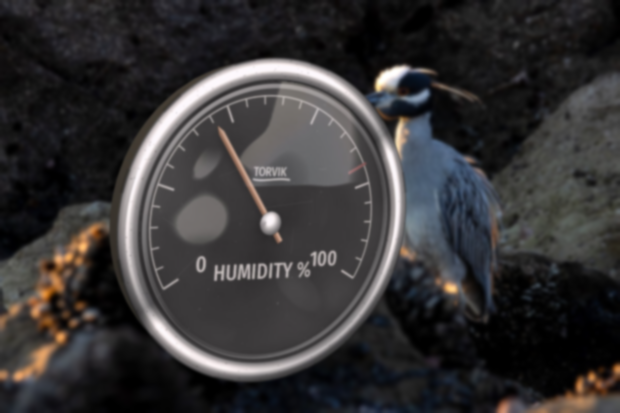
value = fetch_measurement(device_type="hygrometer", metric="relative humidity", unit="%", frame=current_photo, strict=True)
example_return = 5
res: 36
